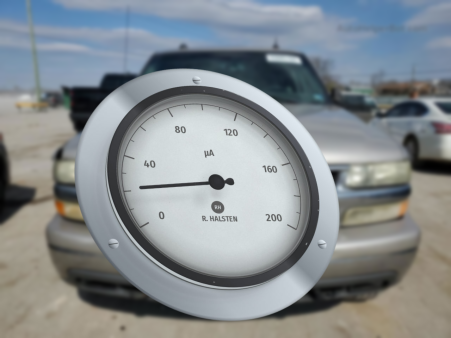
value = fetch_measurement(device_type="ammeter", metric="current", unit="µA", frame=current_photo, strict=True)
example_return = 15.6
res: 20
